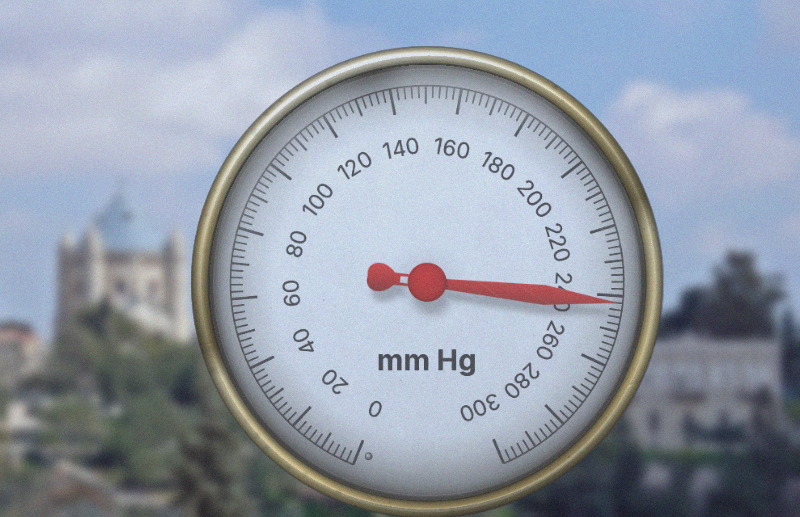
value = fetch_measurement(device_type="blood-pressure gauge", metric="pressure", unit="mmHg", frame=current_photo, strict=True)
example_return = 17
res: 242
